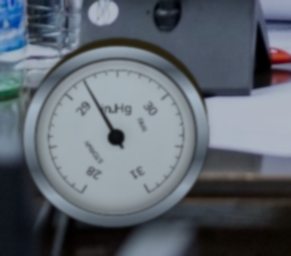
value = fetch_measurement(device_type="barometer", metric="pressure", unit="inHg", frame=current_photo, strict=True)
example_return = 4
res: 29.2
